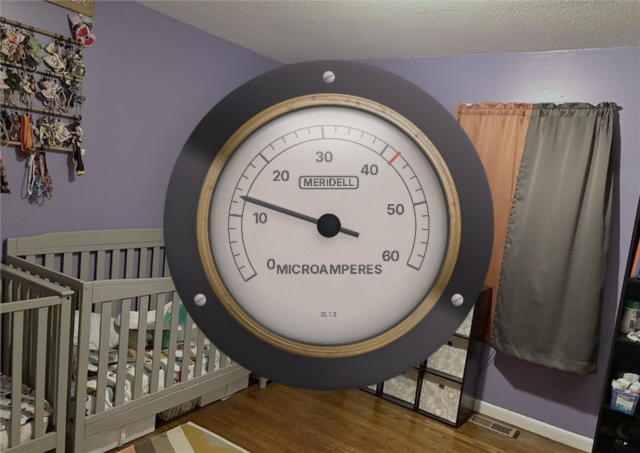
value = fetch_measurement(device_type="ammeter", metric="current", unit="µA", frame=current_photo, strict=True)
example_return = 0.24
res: 13
